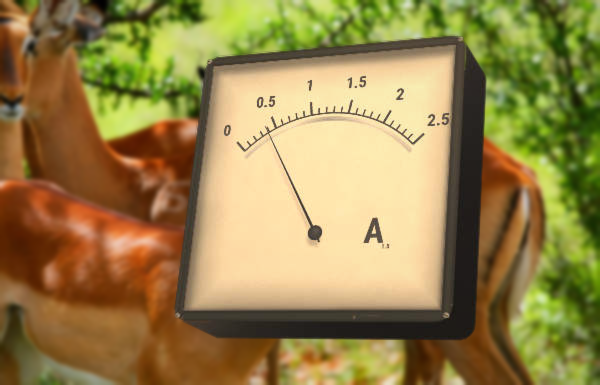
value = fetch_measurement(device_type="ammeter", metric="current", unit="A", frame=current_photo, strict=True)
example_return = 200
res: 0.4
